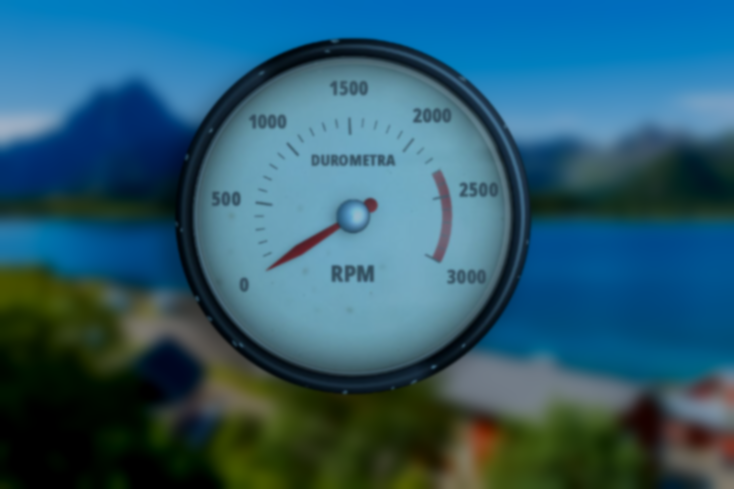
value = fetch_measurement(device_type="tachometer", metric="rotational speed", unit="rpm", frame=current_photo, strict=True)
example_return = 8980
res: 0
